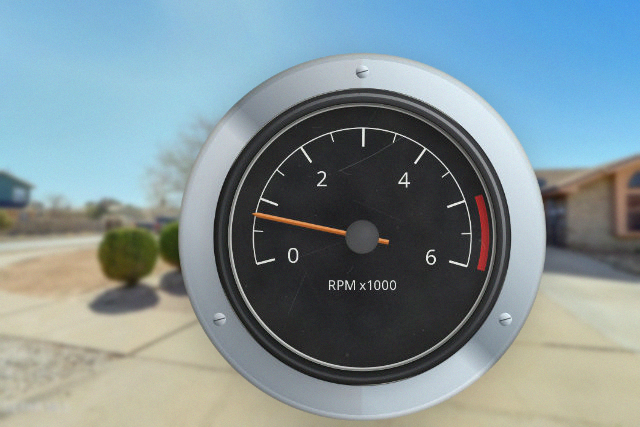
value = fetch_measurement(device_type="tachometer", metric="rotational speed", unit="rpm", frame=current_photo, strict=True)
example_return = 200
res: 750
